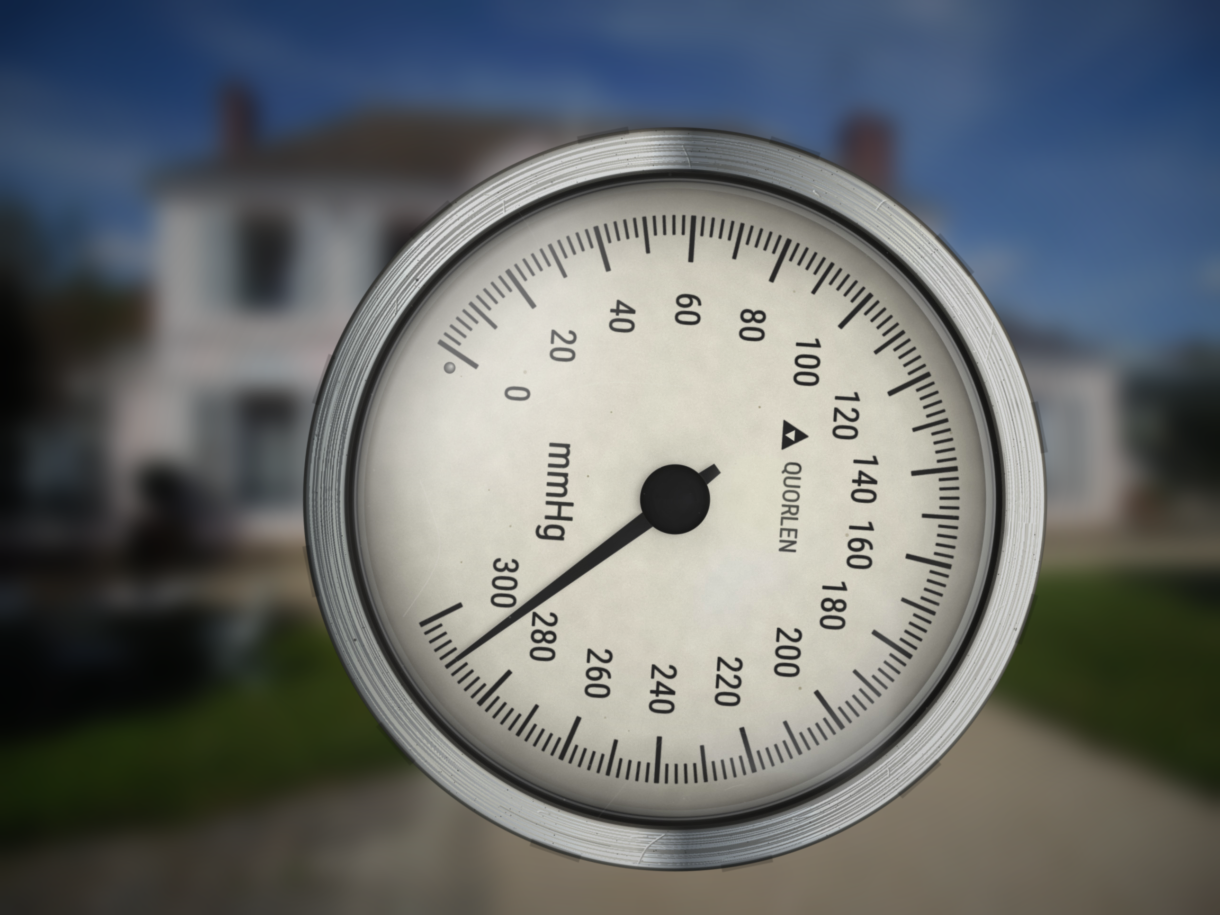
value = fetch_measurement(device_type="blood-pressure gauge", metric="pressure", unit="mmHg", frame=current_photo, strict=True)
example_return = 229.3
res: 290
